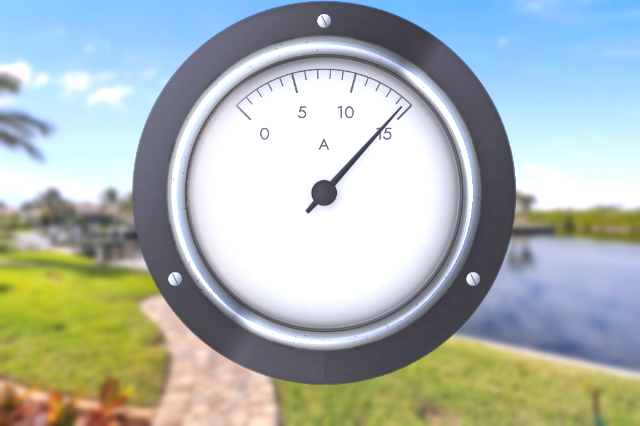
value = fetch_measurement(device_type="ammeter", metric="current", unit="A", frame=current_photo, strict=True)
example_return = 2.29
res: 14.5
